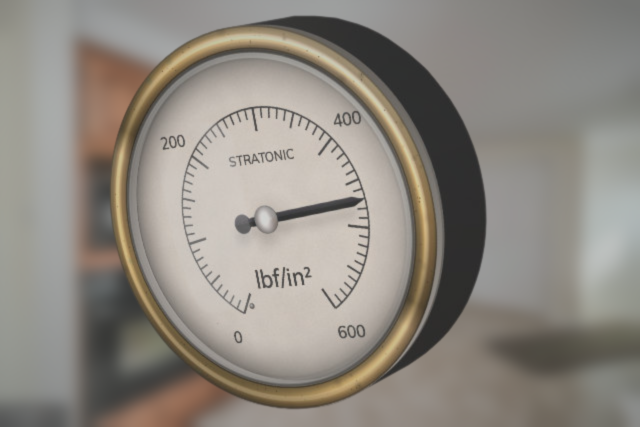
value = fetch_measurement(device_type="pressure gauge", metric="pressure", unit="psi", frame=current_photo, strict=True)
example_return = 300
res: 470
